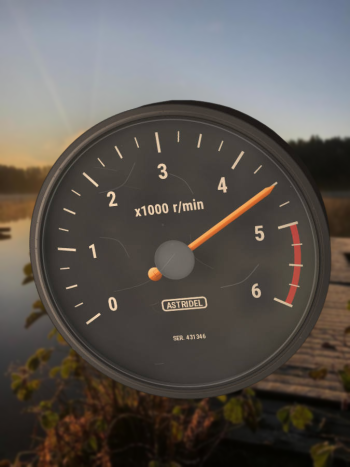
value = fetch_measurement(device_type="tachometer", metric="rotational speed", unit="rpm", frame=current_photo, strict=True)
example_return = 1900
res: 4500
